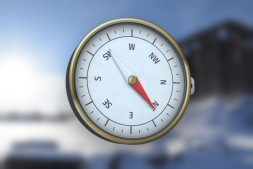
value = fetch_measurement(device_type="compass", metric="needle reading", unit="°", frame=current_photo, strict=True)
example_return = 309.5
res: 50
